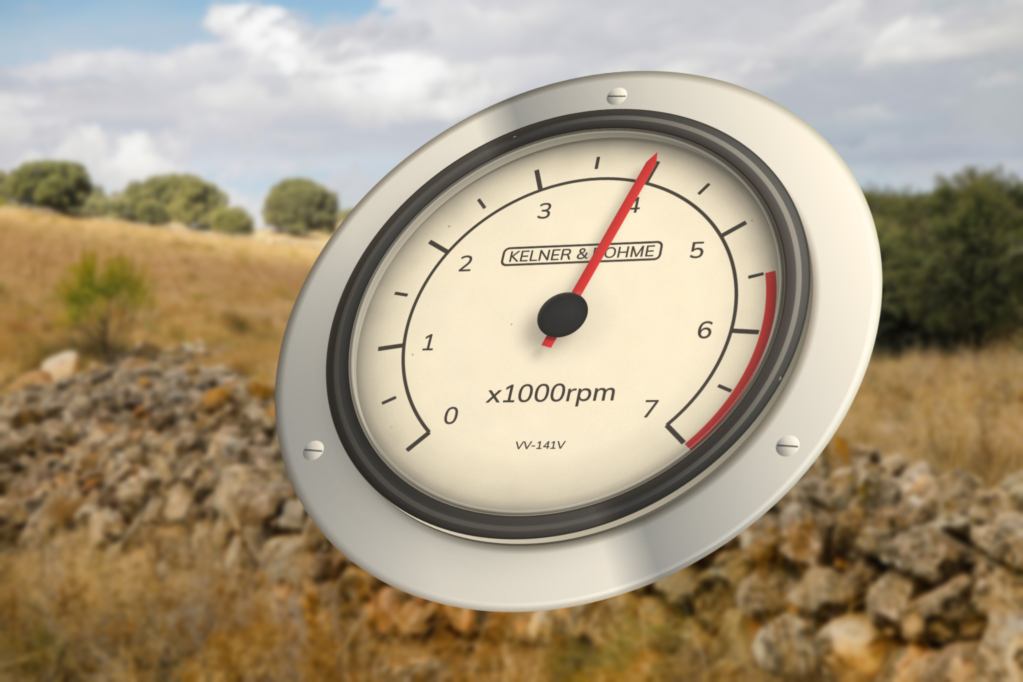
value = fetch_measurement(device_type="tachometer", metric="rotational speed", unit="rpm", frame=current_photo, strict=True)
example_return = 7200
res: 4000
